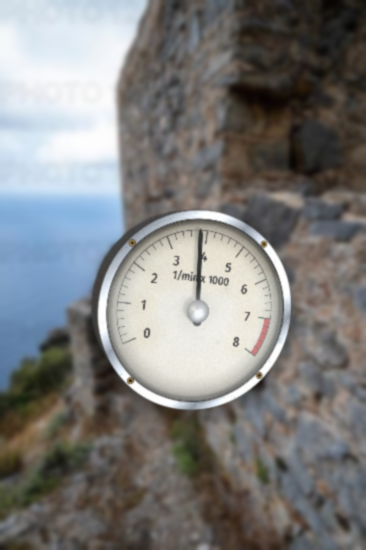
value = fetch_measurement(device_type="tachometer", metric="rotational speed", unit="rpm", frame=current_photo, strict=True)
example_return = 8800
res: 3800
